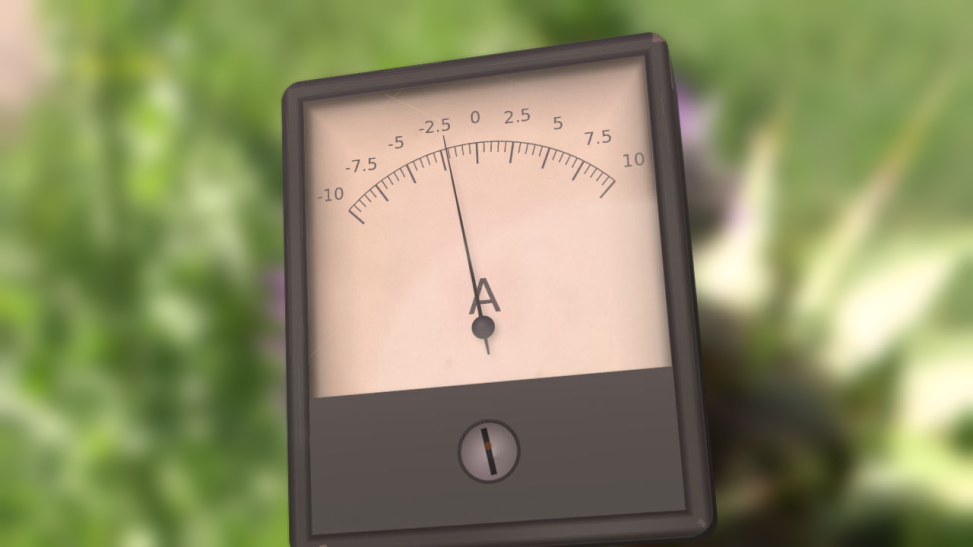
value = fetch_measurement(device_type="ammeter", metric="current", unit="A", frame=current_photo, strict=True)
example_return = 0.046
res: -2
